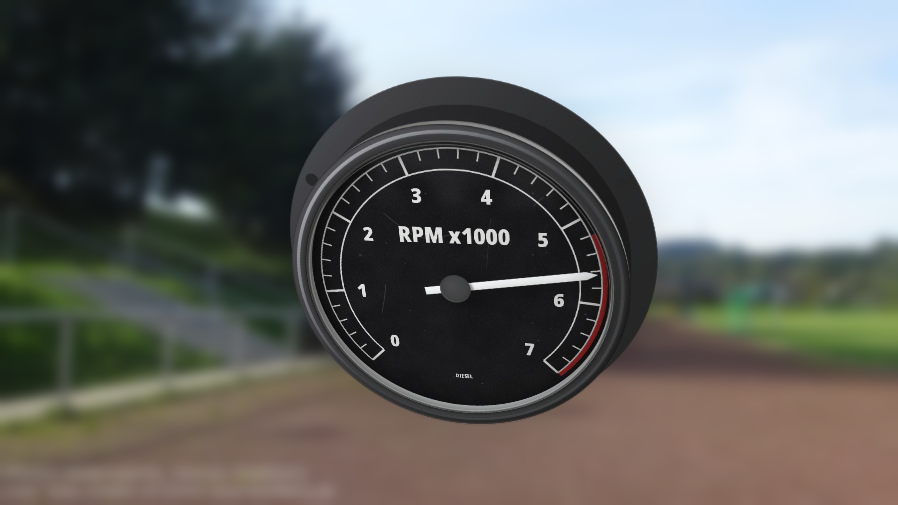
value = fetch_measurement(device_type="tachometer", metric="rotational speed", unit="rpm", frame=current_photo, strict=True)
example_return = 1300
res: 5600
